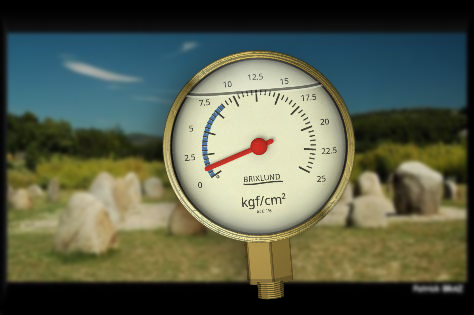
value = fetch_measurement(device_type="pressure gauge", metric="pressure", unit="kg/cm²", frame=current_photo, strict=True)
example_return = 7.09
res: 1
